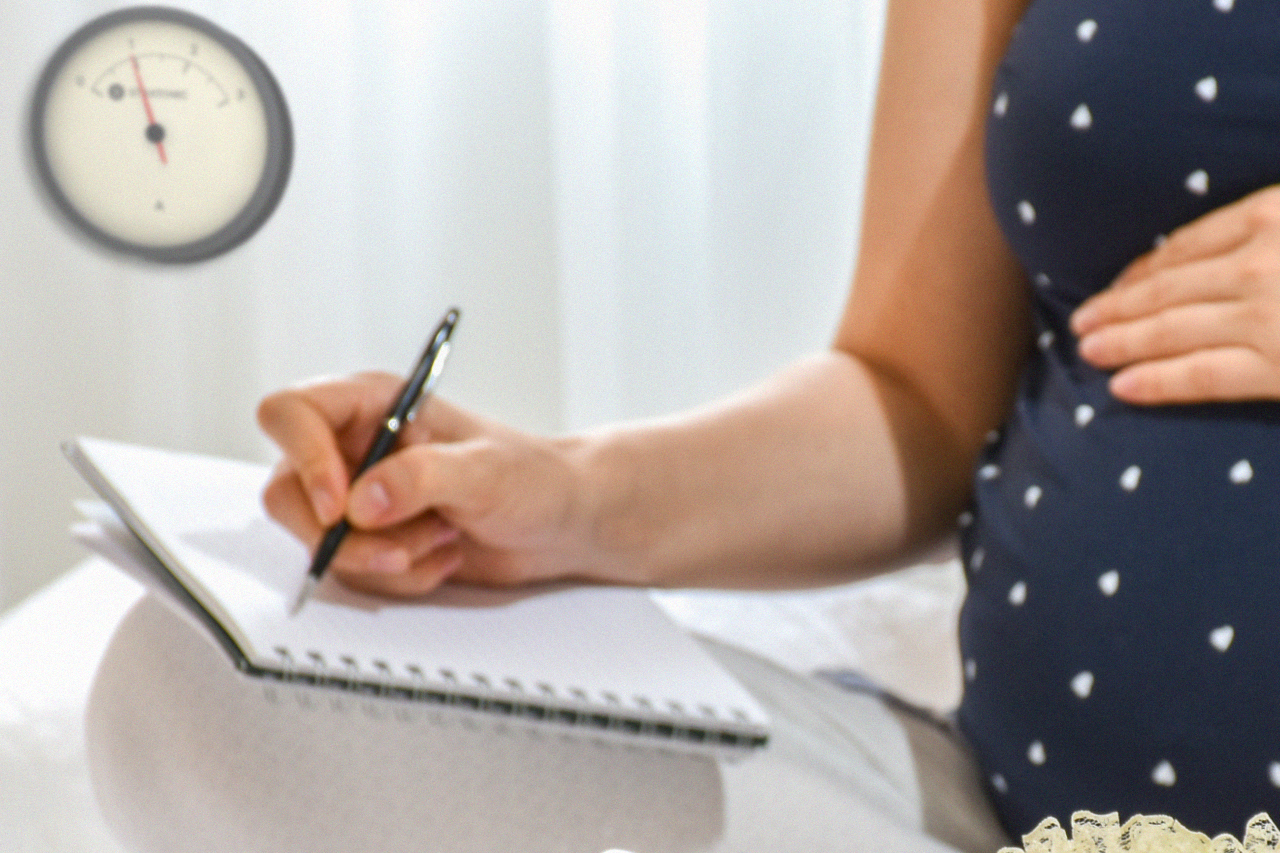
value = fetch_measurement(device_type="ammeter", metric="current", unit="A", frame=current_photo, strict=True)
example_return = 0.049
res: 1
